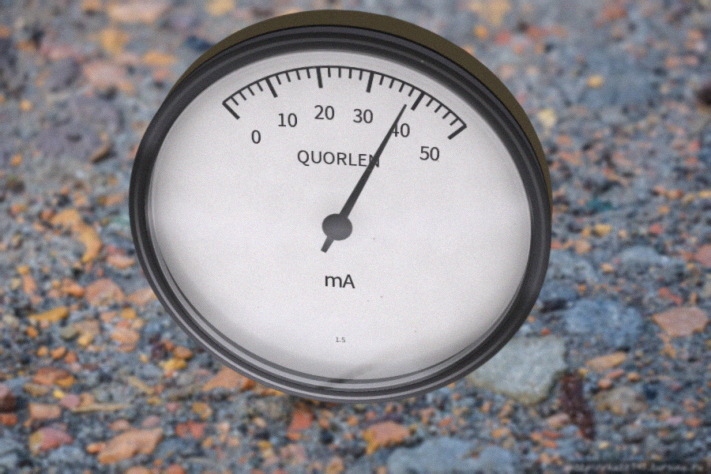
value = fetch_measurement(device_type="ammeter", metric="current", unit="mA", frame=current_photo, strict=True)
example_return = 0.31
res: 38
